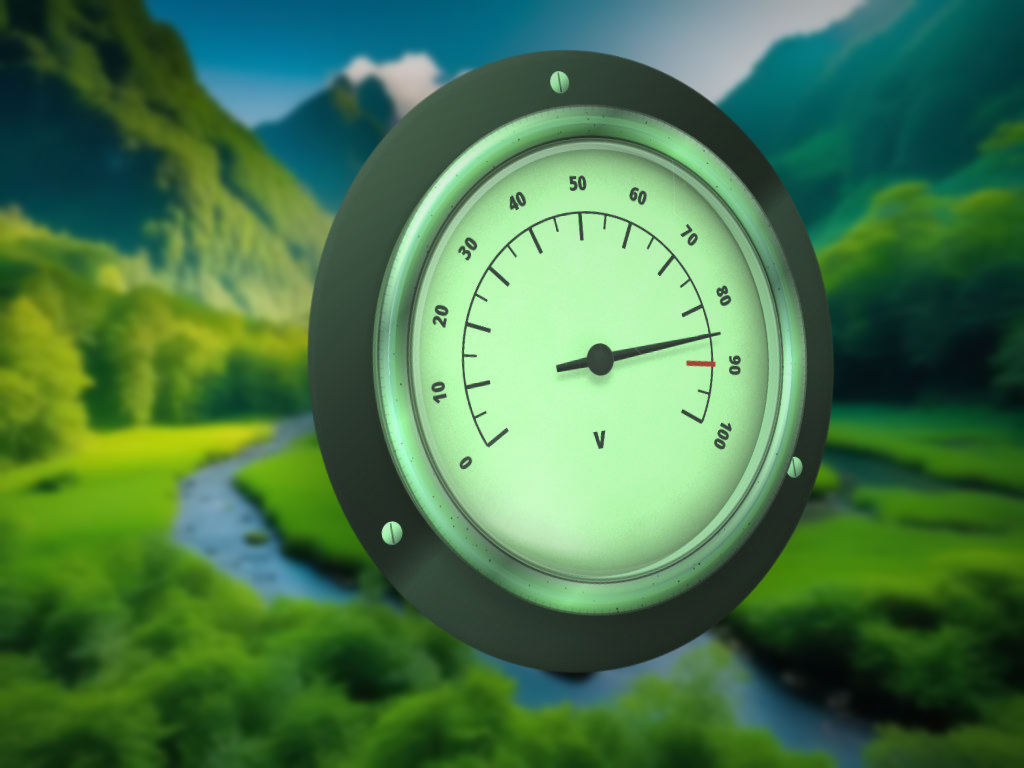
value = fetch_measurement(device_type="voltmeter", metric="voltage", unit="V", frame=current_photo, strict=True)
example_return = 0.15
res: 85
